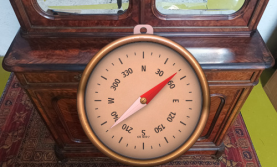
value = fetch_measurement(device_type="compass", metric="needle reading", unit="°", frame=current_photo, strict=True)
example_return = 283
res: 50
